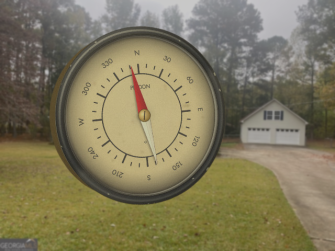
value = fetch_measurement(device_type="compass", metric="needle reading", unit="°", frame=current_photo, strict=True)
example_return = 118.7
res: 350
